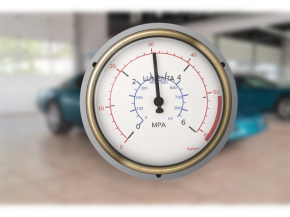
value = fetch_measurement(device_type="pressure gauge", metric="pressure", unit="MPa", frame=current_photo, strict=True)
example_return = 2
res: 3
